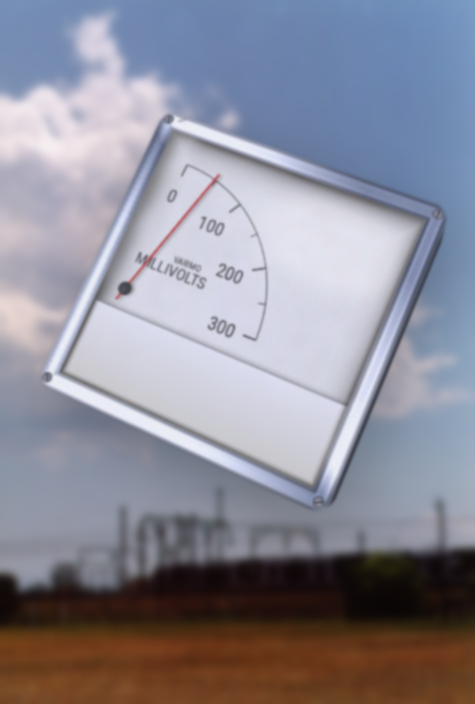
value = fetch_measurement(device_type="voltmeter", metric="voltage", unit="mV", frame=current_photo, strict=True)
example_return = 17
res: 50
